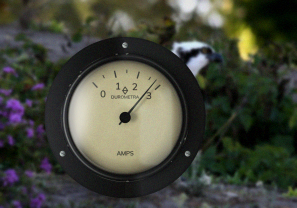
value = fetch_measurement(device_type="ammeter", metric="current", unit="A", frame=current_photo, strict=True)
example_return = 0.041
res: 2.75
